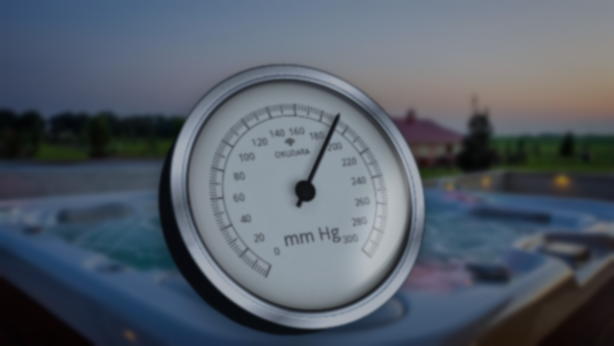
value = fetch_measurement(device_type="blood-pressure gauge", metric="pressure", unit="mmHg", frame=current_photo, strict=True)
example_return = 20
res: 190
